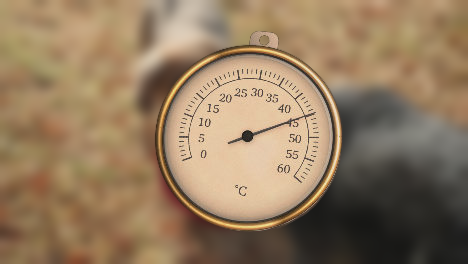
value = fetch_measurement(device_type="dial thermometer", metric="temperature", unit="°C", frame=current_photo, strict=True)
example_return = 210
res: 45
